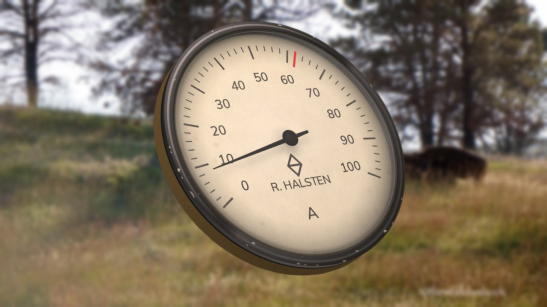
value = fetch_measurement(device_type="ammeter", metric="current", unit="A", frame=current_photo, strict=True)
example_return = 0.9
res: 8
